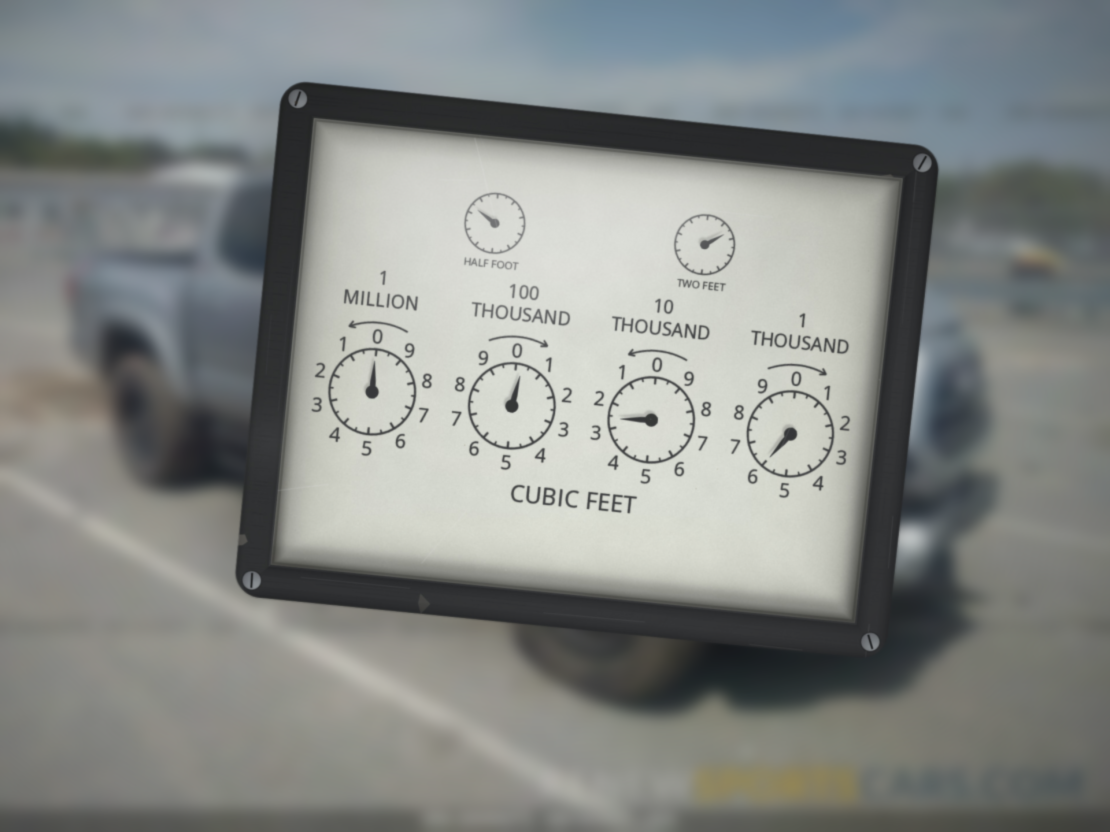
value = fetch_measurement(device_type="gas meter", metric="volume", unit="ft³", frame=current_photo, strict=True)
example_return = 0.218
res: 2600
